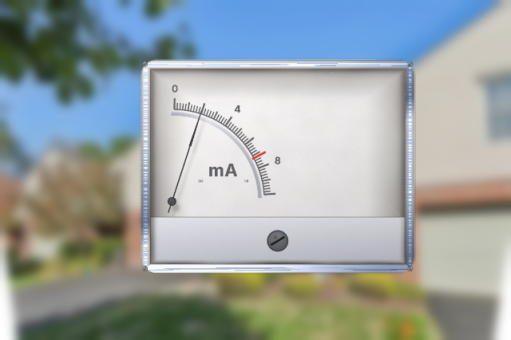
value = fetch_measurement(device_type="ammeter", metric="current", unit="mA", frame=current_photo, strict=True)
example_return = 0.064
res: 2
